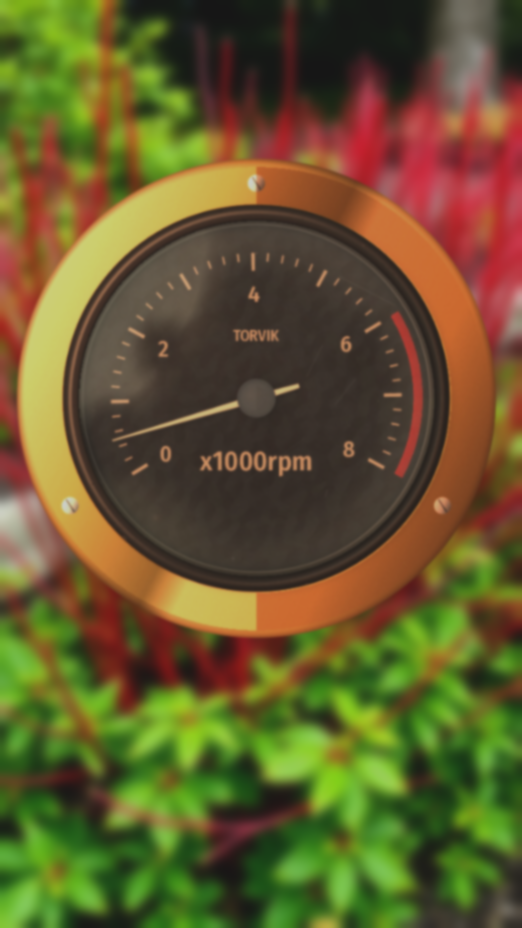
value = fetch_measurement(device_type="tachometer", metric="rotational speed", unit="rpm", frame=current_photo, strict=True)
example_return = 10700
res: 500
